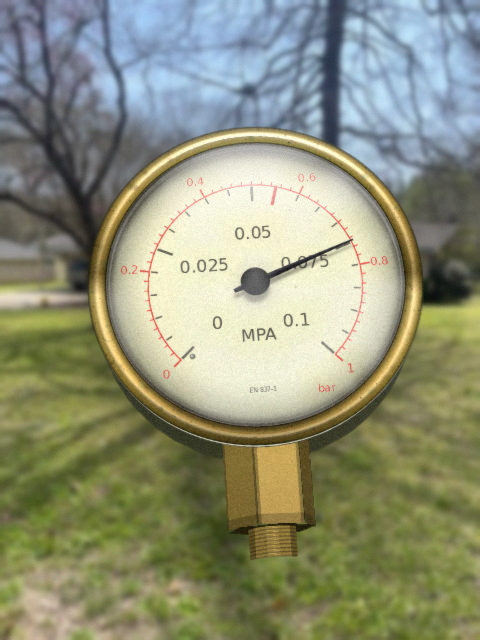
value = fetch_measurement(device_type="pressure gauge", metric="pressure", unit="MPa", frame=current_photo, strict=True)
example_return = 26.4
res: 0.075
